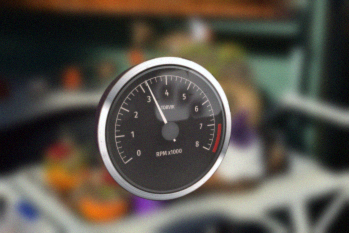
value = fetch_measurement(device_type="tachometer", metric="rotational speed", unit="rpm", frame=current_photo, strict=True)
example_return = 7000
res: 3200
